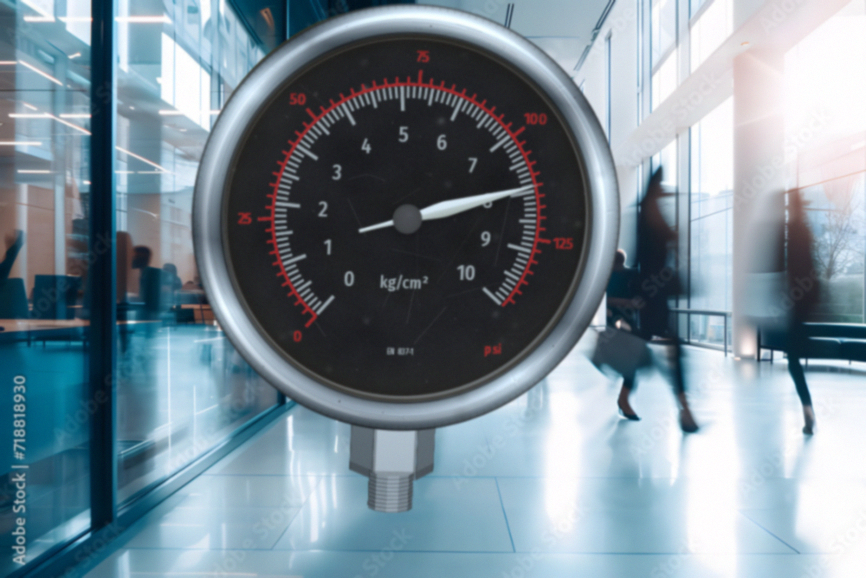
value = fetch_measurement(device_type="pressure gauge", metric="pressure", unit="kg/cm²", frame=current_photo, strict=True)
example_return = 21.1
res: 7.9
